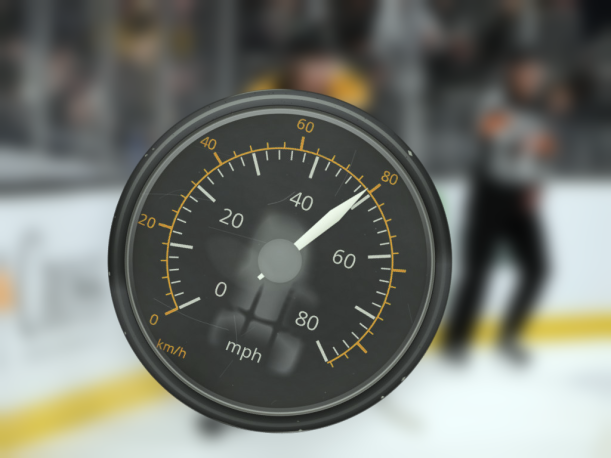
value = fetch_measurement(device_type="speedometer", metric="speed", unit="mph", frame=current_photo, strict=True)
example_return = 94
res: 49
